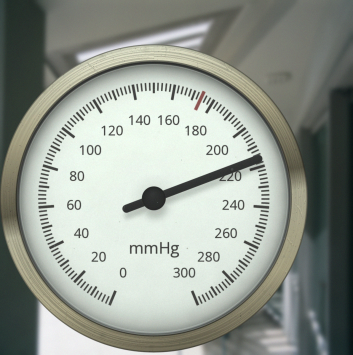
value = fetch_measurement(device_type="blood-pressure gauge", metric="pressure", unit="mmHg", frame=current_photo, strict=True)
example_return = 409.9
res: 216
